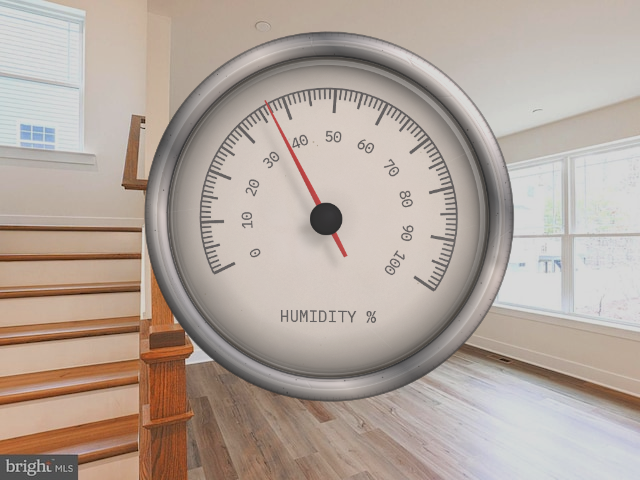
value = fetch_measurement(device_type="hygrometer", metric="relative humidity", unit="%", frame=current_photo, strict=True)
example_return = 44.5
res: 37
